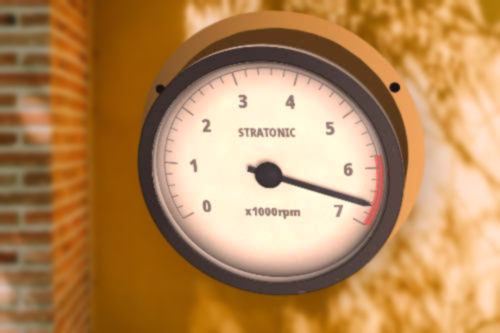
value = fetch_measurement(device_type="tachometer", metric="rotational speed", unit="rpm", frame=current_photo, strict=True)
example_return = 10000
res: 6600
